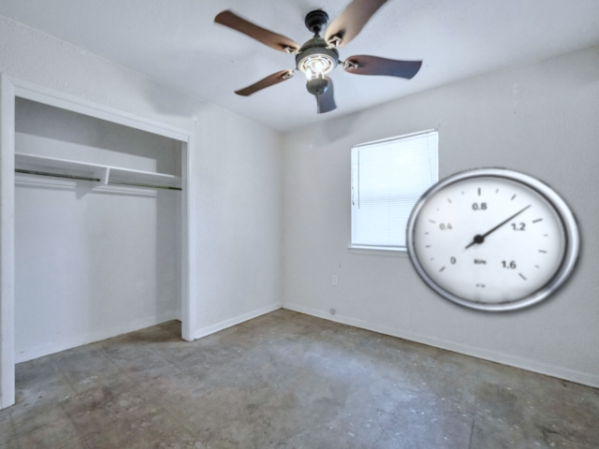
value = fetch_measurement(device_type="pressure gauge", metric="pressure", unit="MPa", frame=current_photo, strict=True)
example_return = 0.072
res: 1.1
